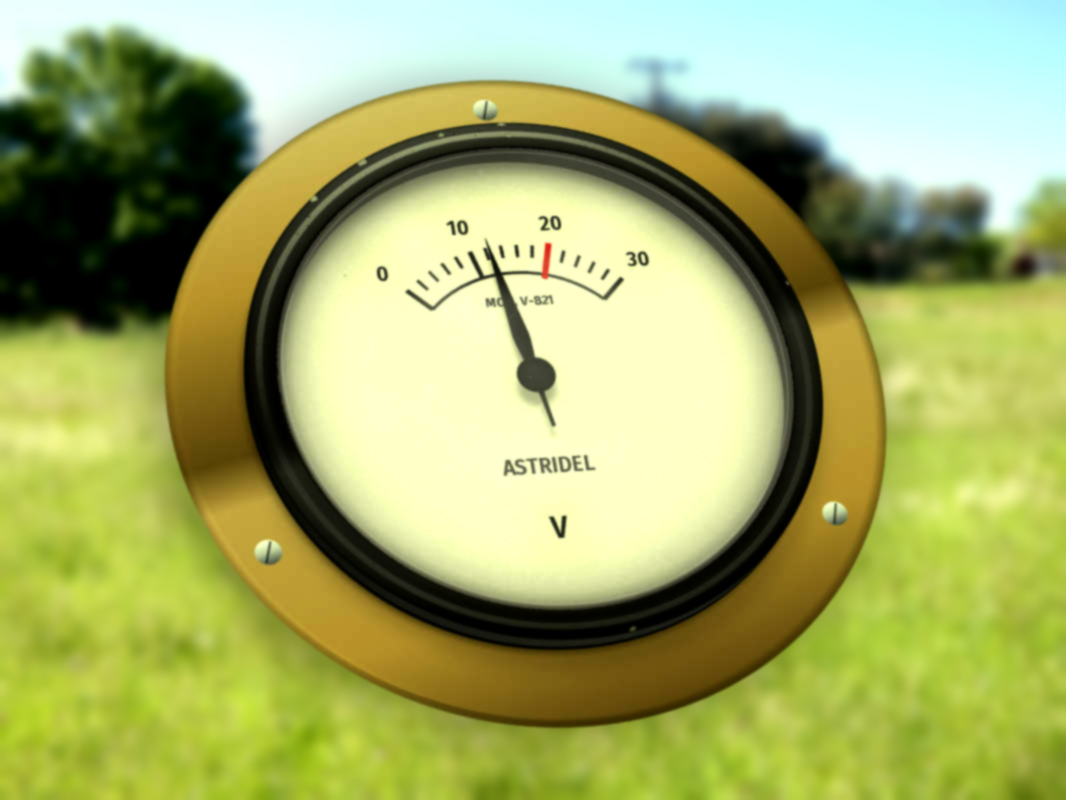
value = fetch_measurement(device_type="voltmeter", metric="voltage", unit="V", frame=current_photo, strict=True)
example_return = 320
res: 12
